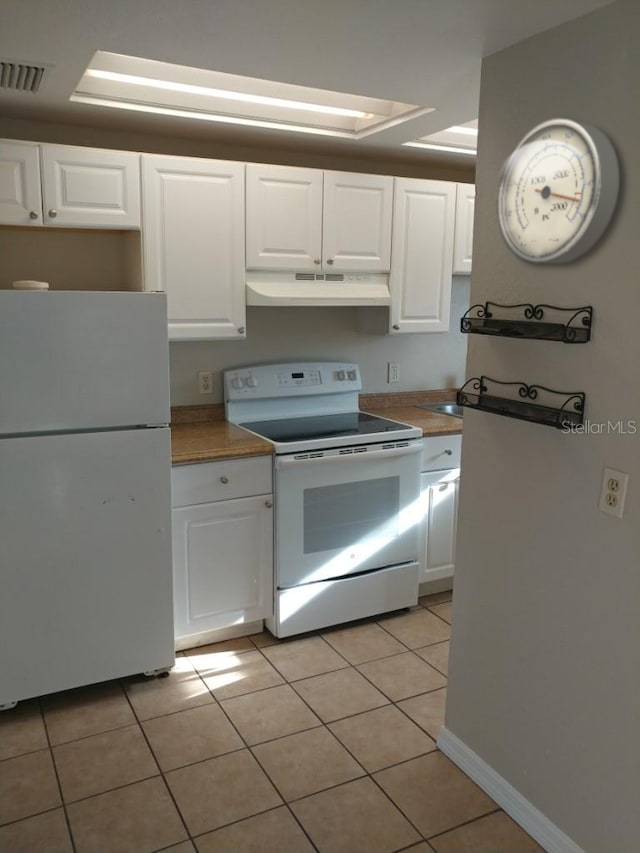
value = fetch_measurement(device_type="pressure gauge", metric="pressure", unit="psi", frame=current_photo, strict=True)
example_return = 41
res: 2700
